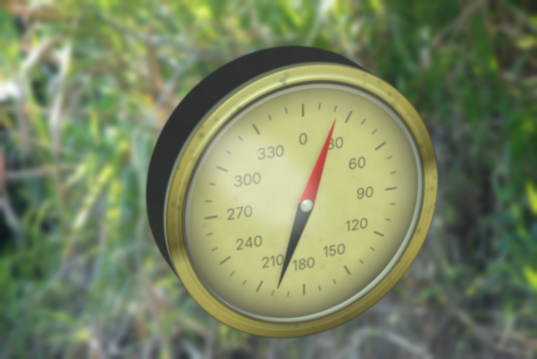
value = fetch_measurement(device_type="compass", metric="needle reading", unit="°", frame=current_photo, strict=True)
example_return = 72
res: 20
